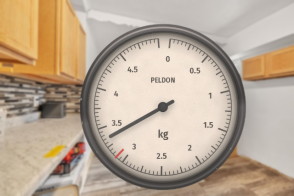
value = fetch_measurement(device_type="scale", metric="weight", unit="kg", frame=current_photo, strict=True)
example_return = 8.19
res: 3.35
